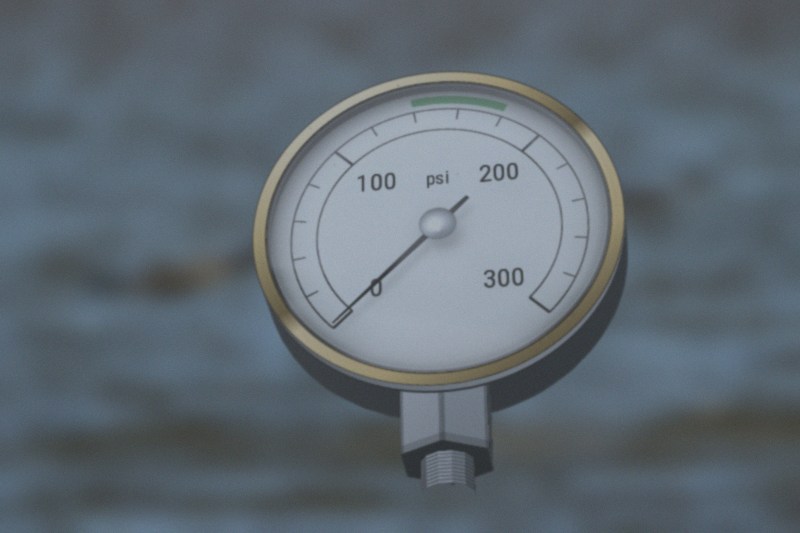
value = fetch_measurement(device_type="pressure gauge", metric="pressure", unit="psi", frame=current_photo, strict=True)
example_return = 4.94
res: 0
